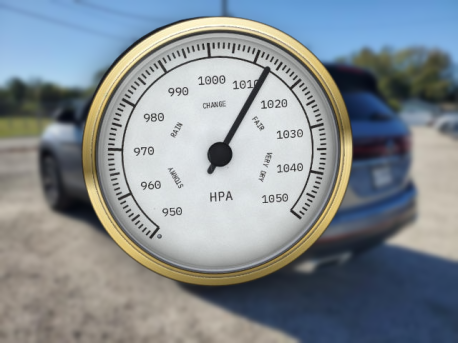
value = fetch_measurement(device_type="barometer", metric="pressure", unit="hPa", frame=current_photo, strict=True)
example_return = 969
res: 1013
